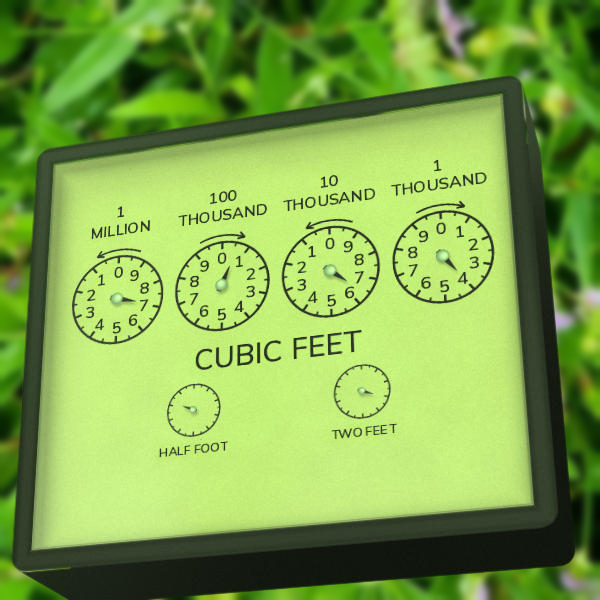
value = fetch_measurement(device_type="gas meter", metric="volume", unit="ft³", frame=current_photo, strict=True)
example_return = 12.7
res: 706400
